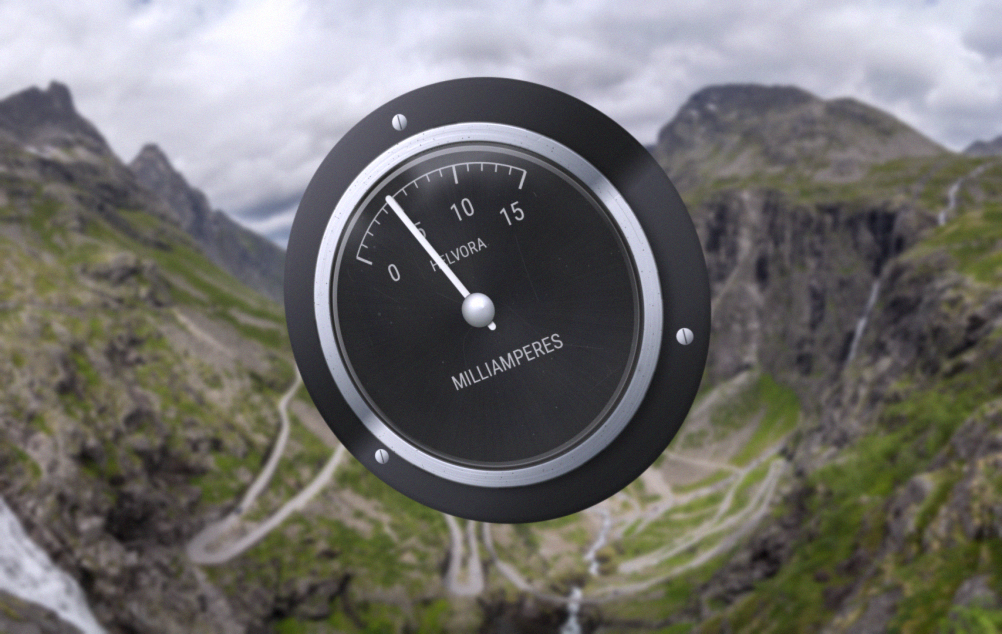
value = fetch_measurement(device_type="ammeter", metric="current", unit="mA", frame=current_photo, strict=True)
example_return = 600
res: 5
